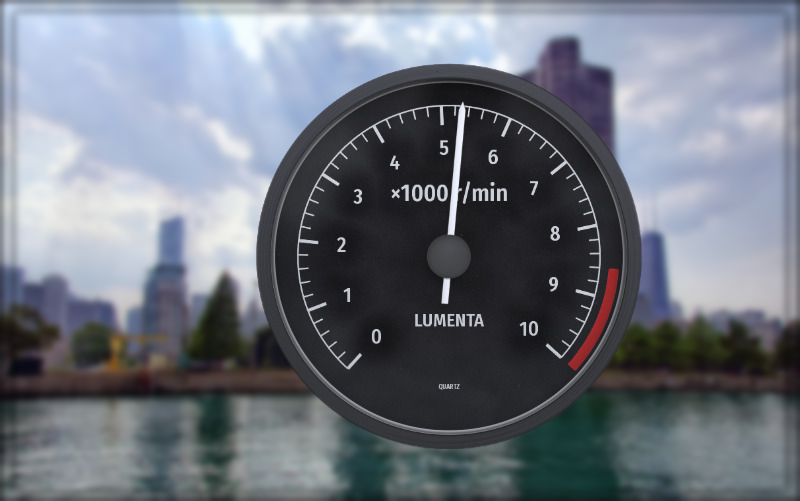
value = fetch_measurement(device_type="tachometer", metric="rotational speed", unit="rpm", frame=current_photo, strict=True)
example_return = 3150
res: 5300
